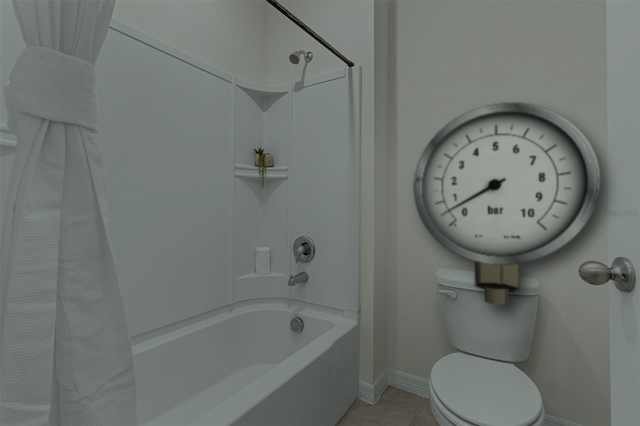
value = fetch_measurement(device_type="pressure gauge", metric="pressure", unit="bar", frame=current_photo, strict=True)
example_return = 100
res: 0.5
